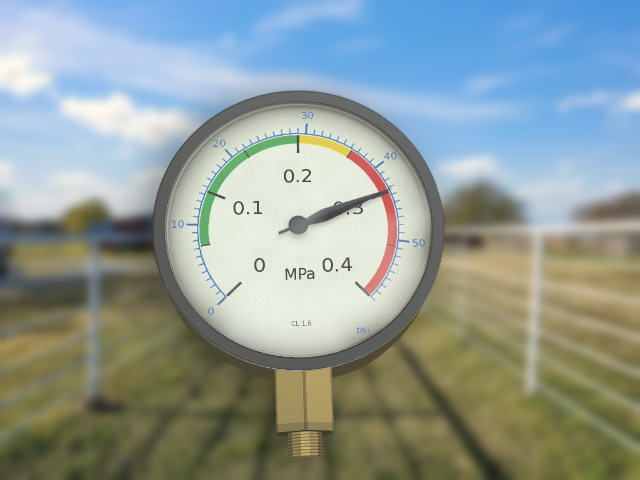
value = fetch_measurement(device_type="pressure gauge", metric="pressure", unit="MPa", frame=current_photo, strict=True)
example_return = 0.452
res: 0.3
